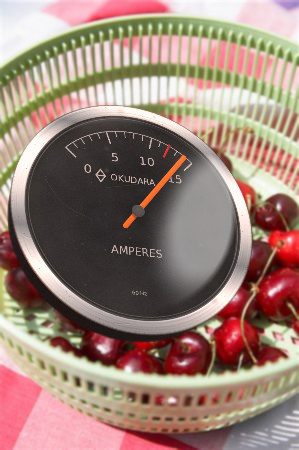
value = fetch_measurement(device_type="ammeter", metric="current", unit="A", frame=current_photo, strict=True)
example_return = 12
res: 14
